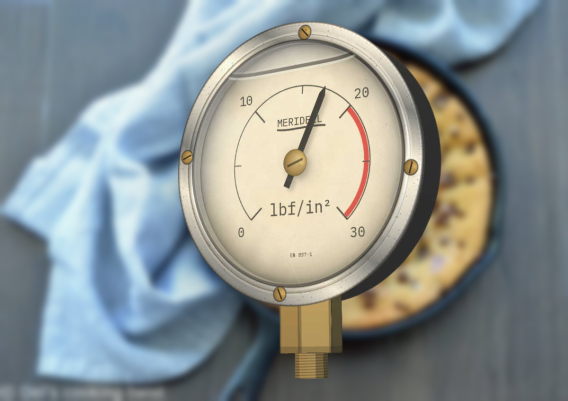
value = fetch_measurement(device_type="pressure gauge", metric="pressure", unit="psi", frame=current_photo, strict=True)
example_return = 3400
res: 17.5
